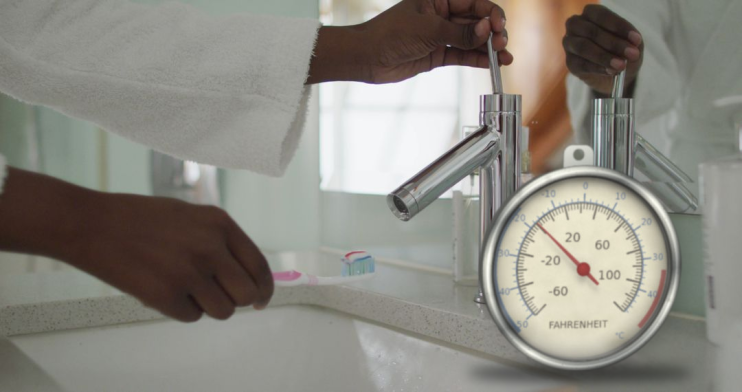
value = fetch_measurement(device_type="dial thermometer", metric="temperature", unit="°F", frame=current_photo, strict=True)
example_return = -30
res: 0
